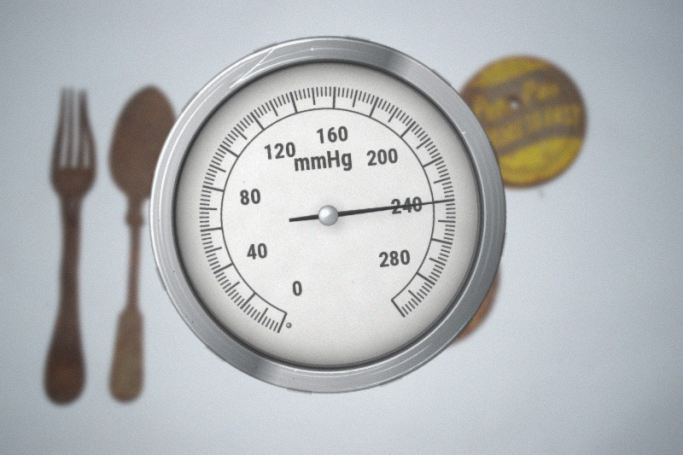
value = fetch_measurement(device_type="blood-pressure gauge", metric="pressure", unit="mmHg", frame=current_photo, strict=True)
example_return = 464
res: 240
